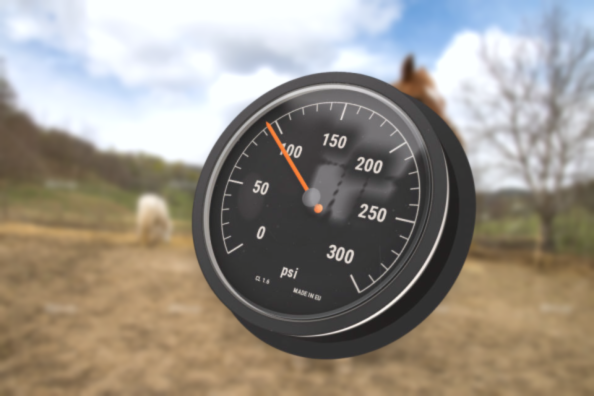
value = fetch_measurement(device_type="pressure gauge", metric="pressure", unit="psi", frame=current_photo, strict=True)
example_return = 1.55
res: 95
